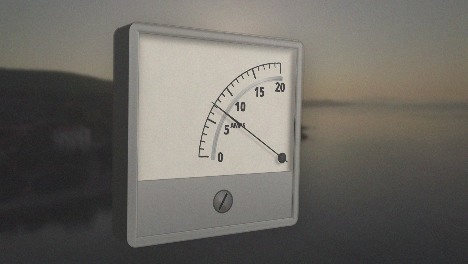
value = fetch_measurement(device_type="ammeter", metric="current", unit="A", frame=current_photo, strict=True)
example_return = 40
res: 7
